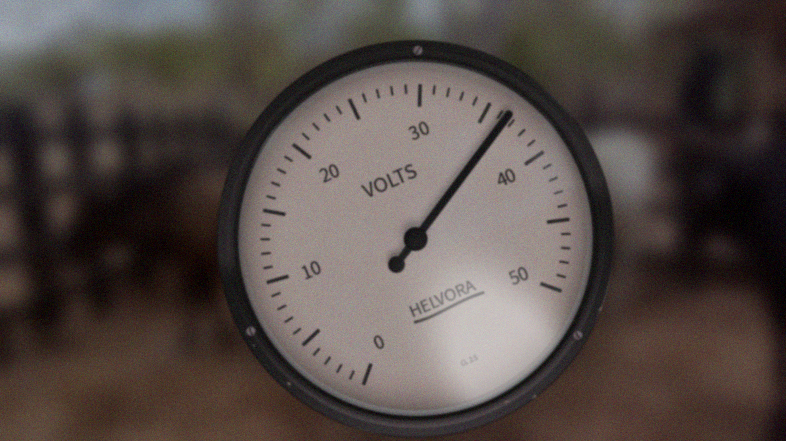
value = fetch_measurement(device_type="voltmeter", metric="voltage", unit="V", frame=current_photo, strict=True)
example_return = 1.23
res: 36.5
